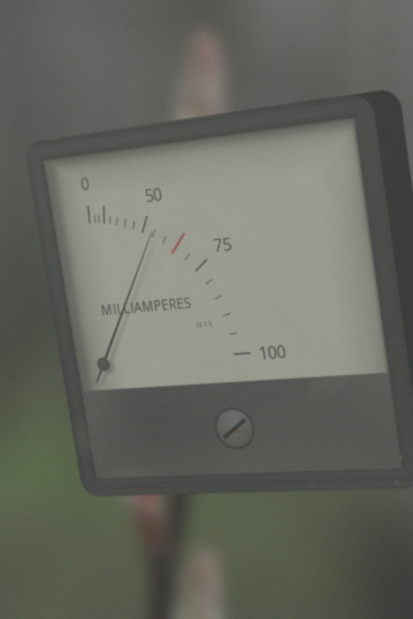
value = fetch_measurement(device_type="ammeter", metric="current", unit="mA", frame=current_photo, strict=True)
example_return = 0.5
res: 55
